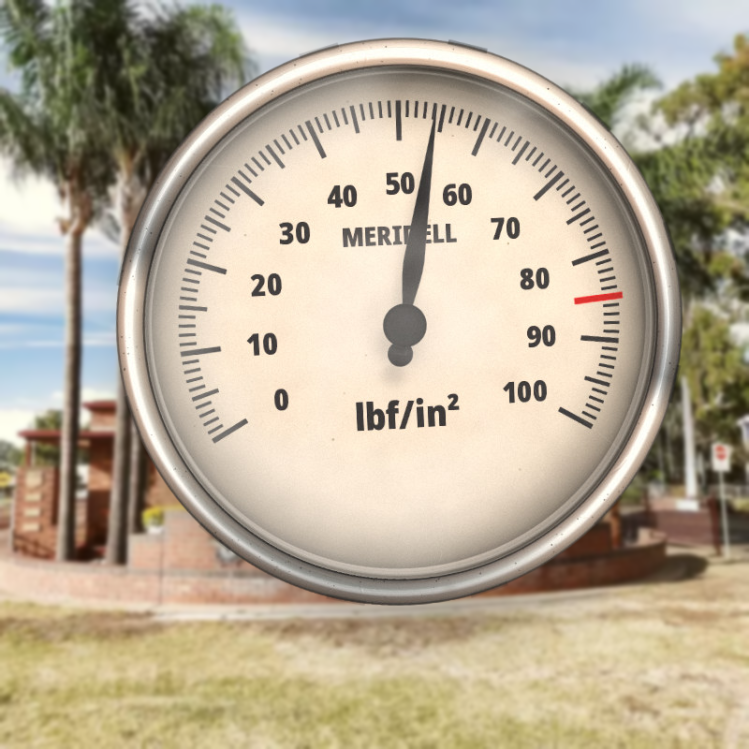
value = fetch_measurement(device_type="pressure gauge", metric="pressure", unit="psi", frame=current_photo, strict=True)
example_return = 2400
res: 54
